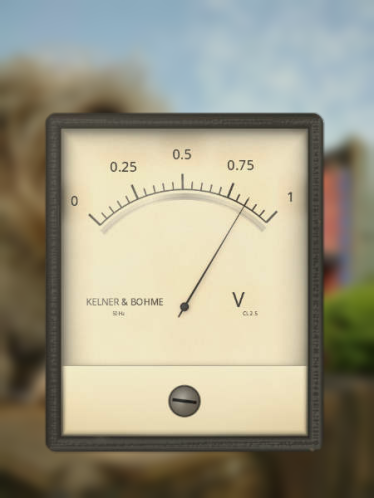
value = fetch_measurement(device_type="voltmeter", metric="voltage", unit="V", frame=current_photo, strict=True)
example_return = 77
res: 0.85
